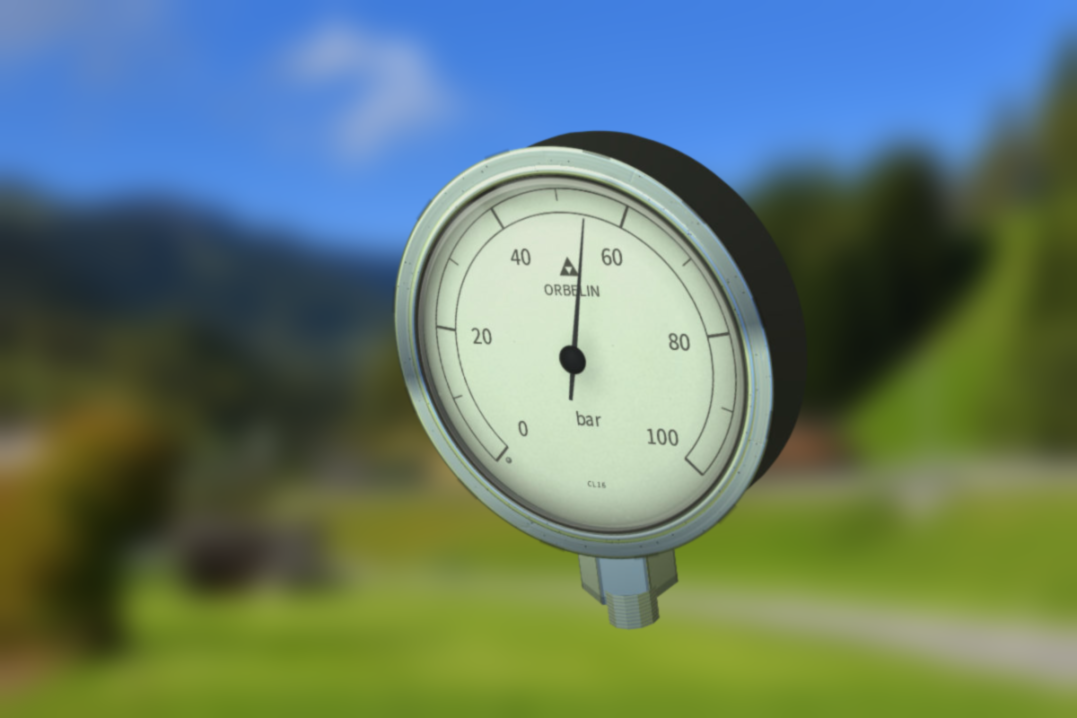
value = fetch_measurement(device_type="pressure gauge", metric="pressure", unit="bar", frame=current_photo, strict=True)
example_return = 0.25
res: 55
